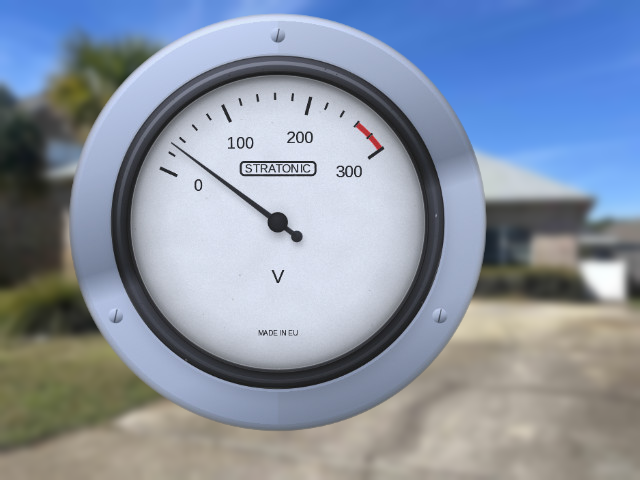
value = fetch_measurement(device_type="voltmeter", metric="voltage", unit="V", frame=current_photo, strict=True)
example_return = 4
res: 30
